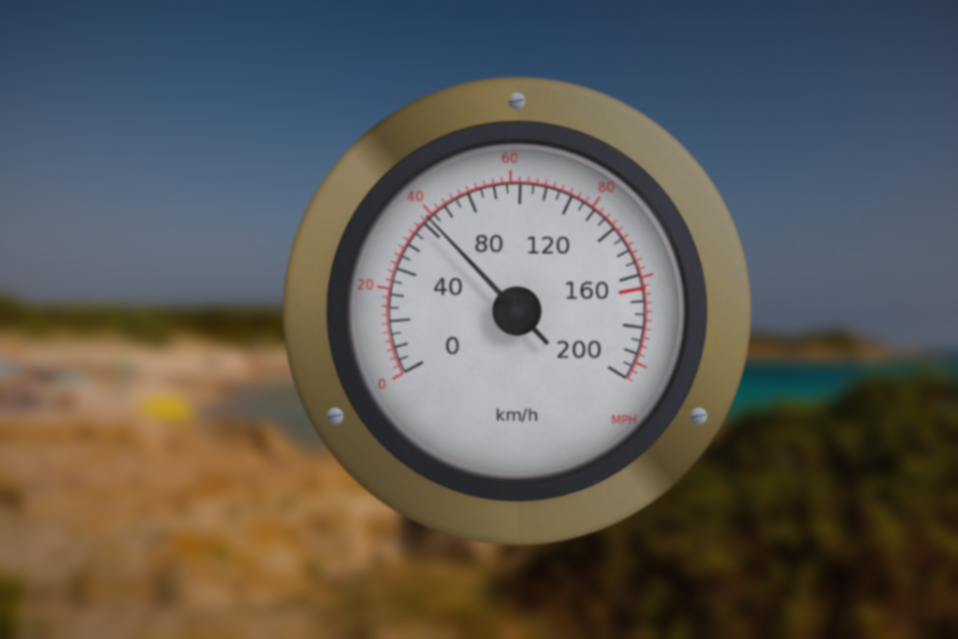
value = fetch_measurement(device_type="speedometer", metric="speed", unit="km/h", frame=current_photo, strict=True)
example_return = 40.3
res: 62.5
